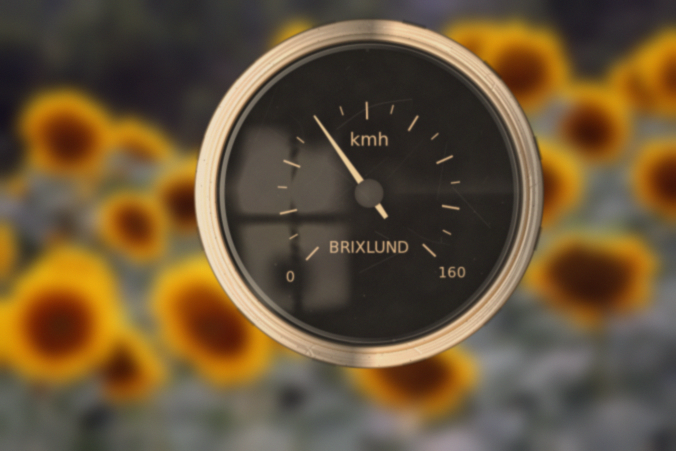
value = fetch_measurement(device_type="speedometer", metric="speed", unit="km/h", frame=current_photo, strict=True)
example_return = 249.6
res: 60
